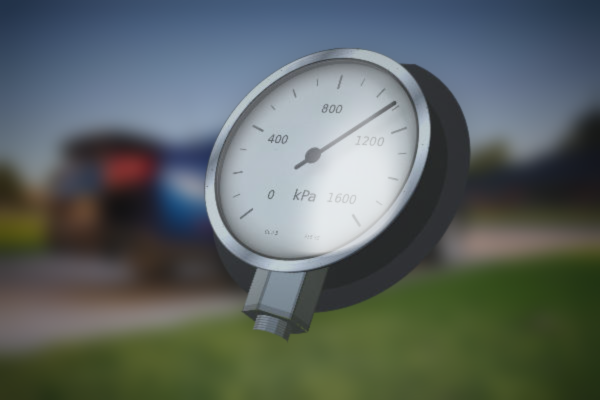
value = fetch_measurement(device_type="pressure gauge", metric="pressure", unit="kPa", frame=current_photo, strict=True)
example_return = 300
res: 1100
